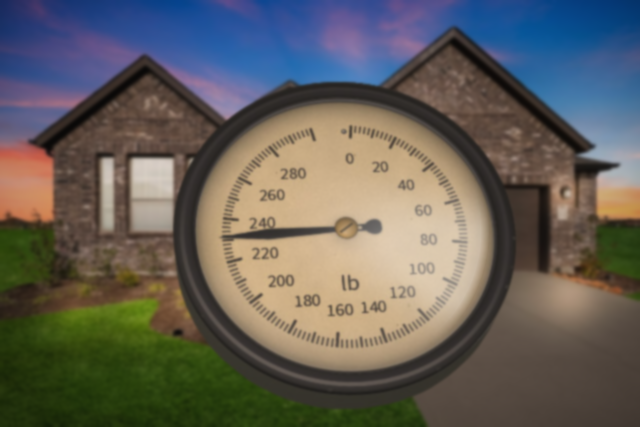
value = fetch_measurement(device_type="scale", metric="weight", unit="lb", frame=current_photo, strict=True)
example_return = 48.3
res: 230
